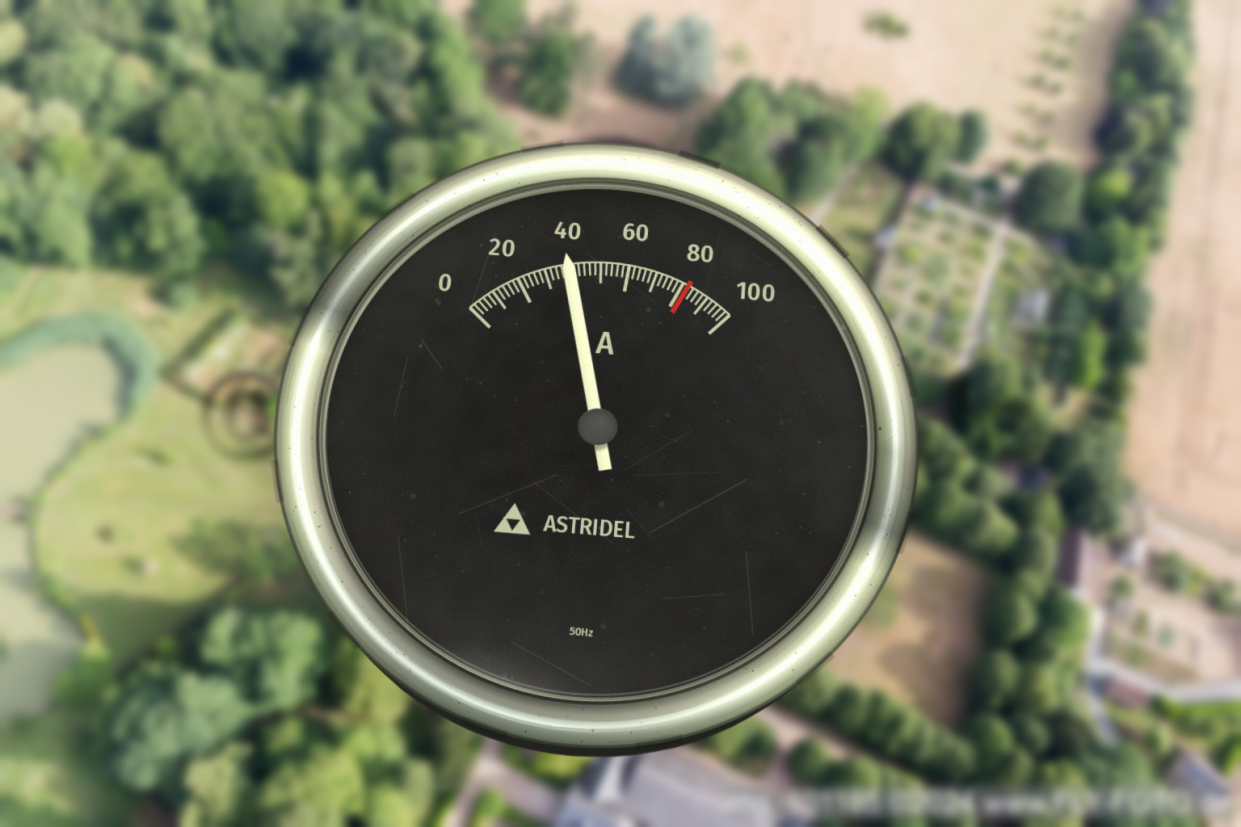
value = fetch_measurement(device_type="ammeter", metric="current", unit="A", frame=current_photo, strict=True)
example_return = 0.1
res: 38
